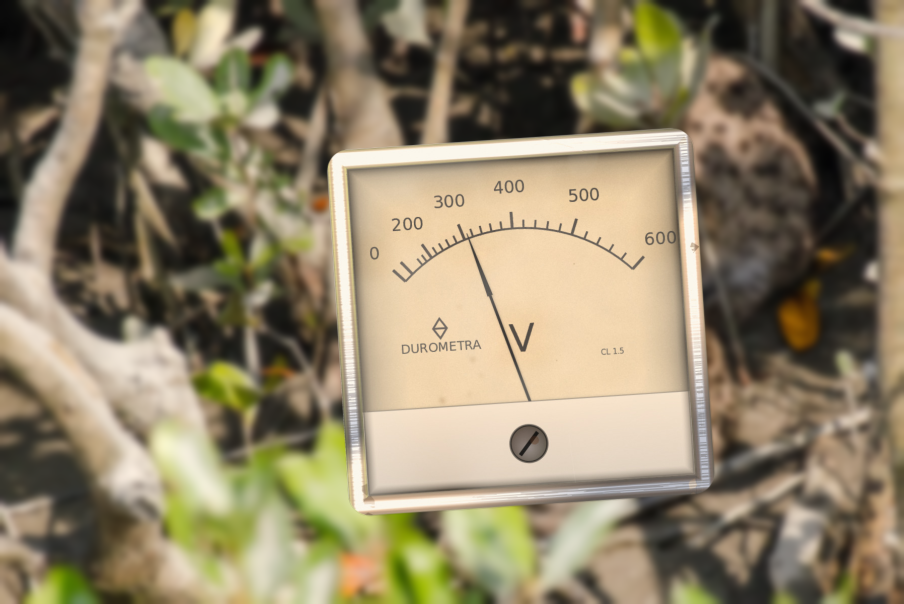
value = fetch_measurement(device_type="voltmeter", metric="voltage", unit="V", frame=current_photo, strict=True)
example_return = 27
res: 310
